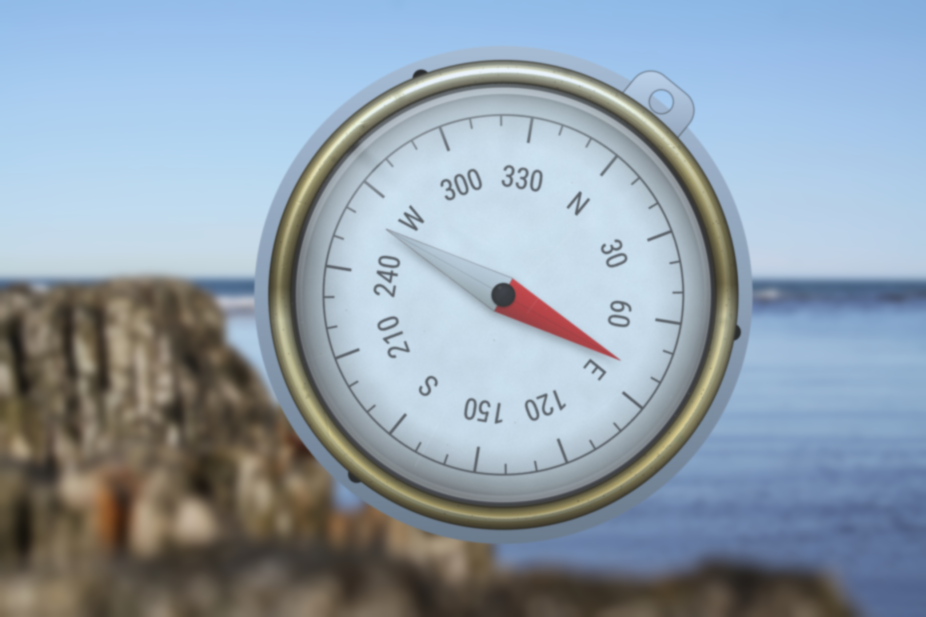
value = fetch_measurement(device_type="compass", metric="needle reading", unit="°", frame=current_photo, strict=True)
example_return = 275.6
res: 80
